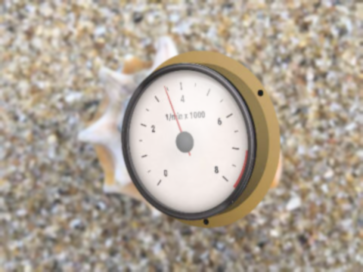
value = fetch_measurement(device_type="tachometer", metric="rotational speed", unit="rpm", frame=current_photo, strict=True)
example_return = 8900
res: 3500
